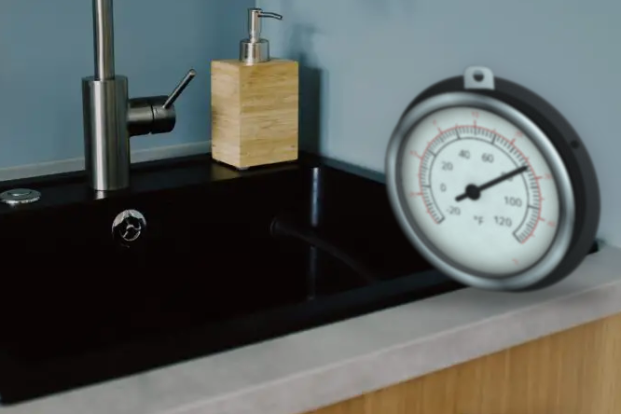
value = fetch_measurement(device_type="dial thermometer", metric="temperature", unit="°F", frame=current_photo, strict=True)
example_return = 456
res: 80
